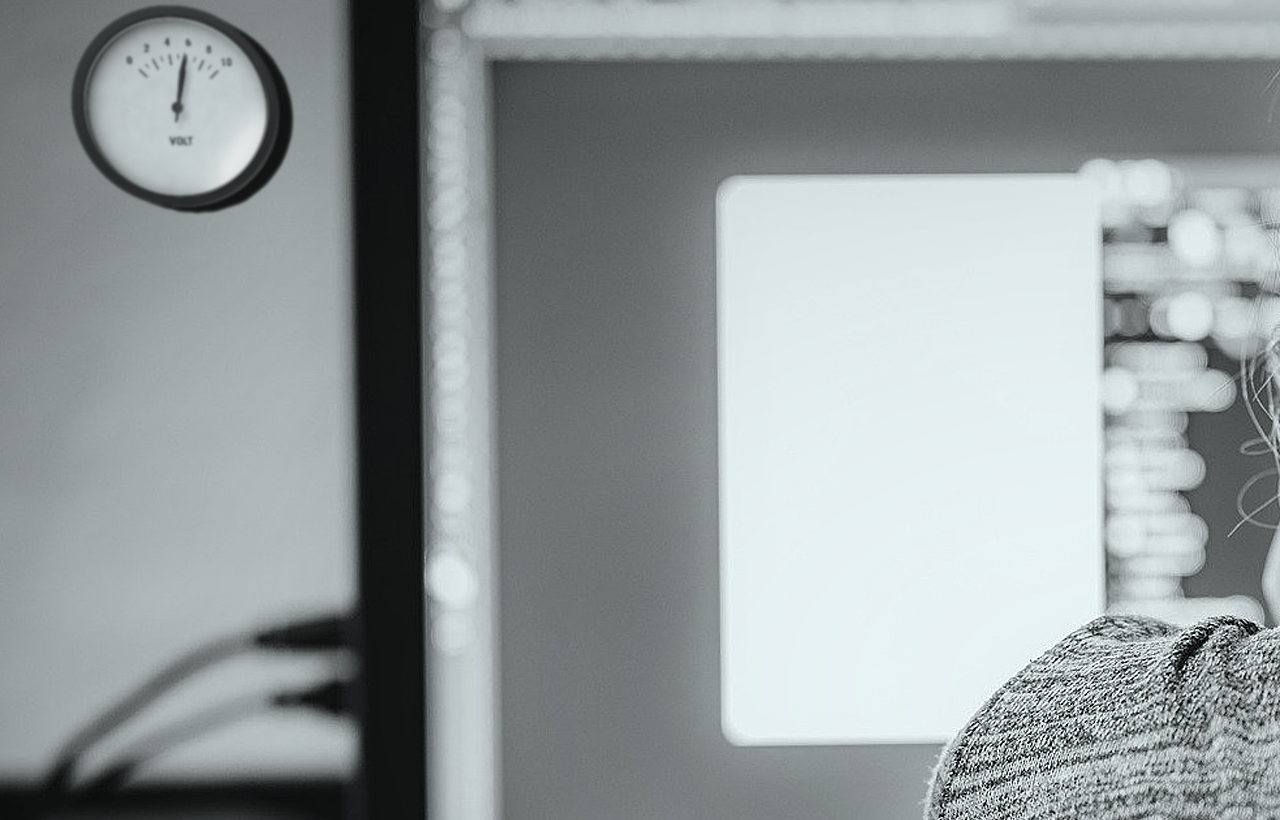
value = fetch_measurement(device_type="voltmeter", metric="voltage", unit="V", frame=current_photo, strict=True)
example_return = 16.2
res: 6
